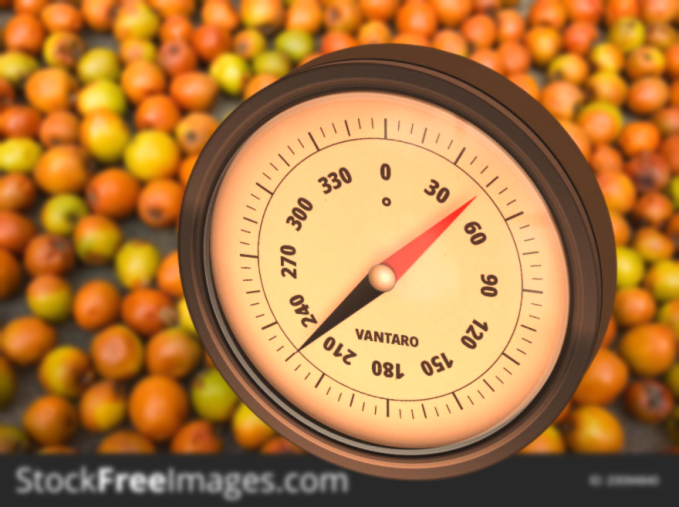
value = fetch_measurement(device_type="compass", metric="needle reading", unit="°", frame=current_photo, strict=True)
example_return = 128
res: 45
